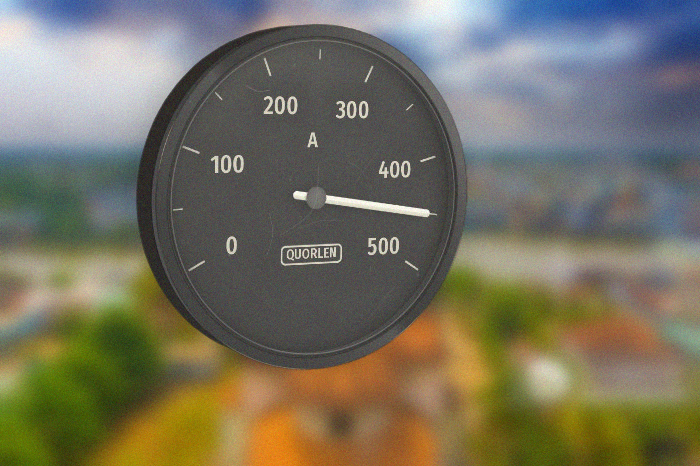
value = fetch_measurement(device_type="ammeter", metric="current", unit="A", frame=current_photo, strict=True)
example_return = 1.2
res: 450
